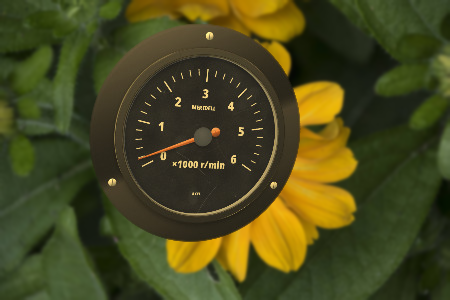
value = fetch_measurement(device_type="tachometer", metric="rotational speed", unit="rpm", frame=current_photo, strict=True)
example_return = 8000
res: 200
